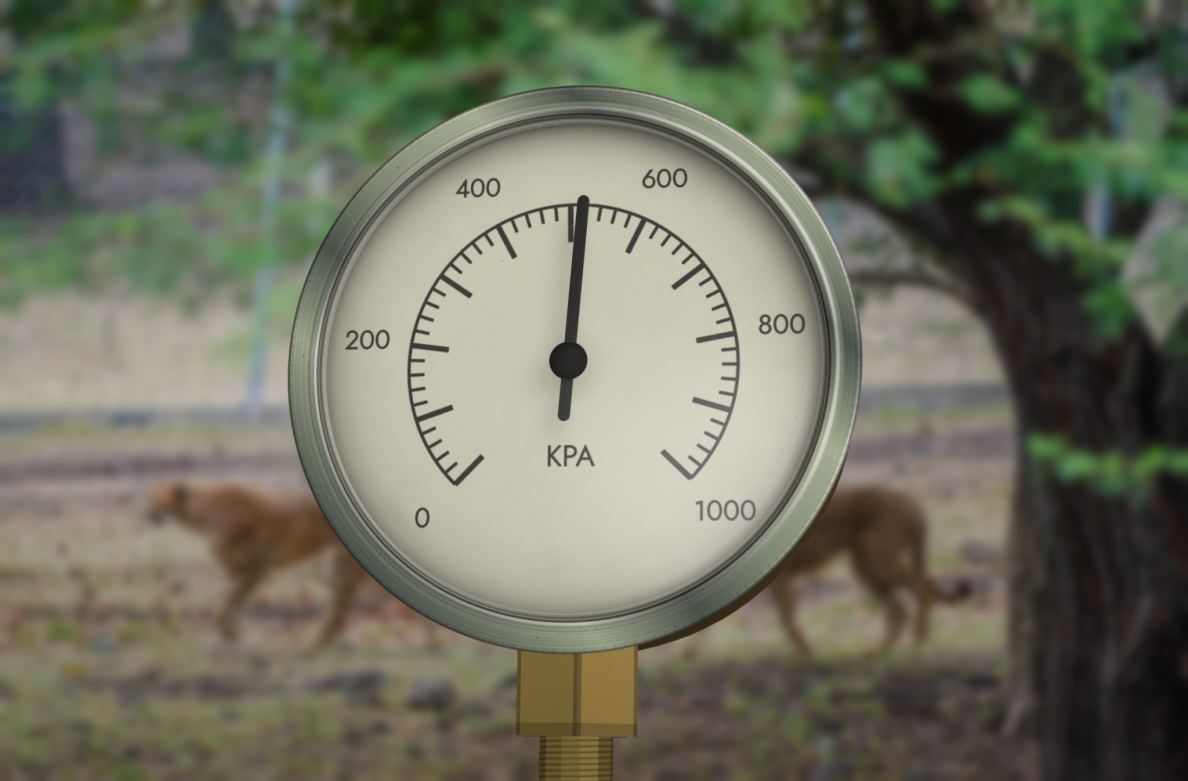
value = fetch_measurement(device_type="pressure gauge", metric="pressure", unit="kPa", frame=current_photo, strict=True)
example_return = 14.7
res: 520
